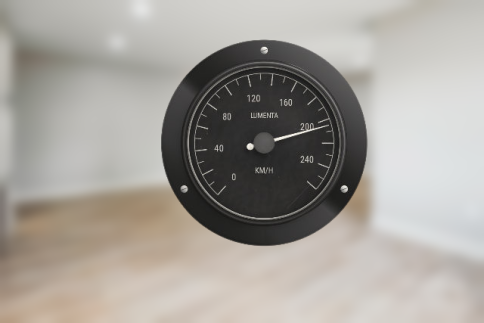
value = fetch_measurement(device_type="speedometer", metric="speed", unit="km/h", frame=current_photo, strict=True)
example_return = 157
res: 205
